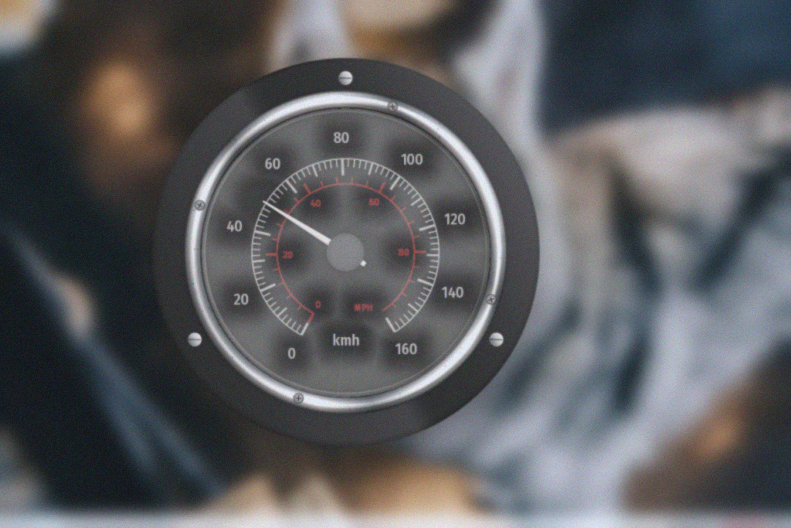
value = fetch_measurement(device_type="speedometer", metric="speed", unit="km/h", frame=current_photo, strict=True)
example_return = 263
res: 50
